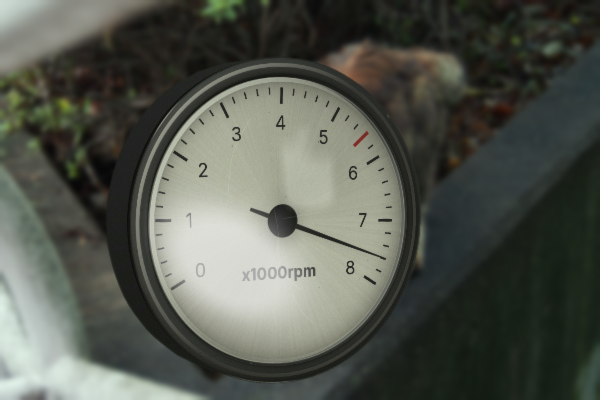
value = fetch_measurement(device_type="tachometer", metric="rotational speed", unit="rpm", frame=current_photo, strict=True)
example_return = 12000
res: 7600
